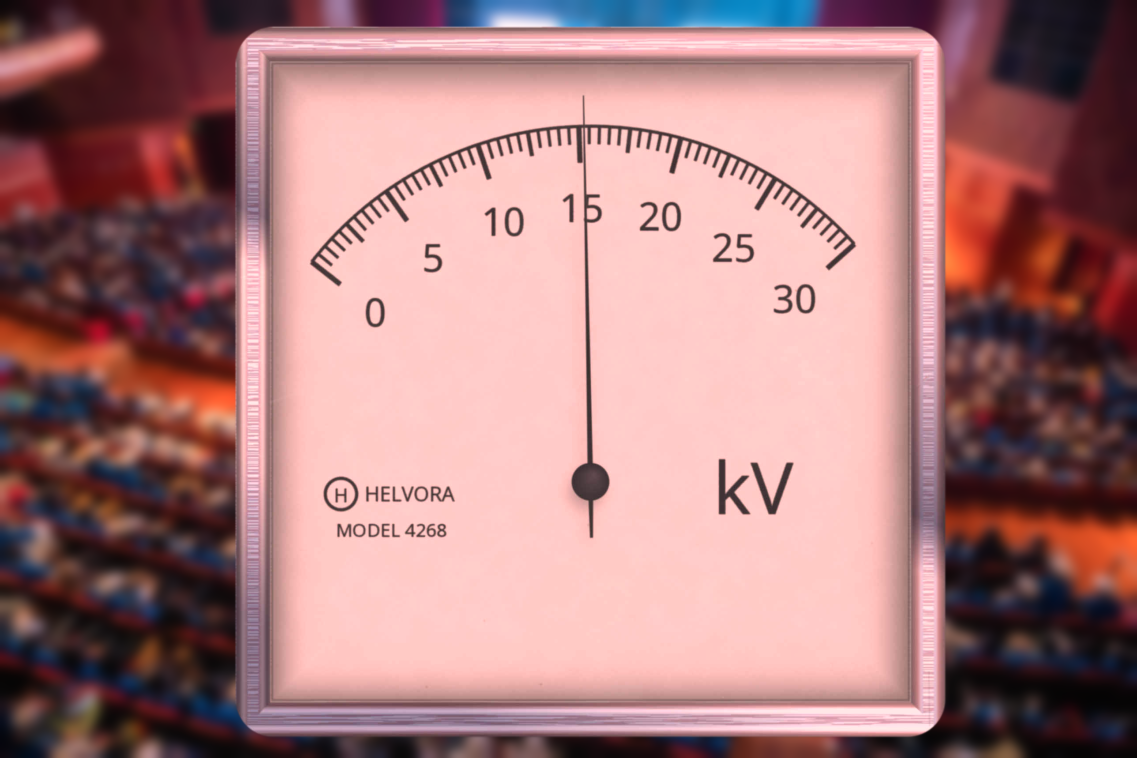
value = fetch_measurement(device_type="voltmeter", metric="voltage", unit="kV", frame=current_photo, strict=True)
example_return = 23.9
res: 15.25
